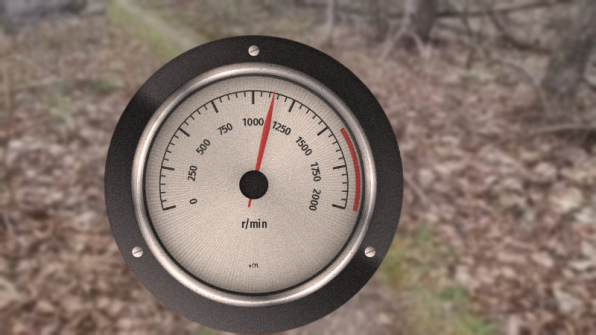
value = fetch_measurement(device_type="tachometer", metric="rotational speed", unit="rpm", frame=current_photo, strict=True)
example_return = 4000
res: 1125
